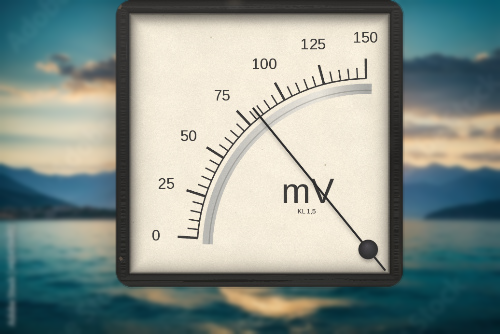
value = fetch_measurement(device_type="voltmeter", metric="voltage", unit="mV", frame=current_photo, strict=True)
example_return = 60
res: 82.5
